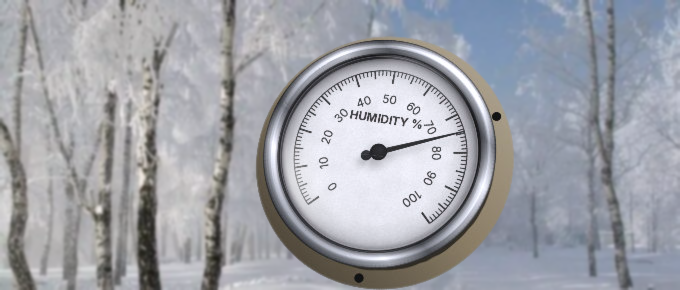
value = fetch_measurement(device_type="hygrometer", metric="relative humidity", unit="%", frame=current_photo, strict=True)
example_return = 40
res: 75
